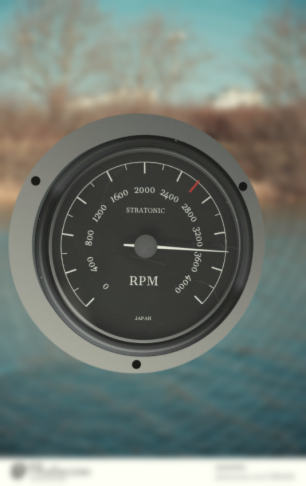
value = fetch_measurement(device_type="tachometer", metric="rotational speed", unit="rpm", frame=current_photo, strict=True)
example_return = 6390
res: 3400
